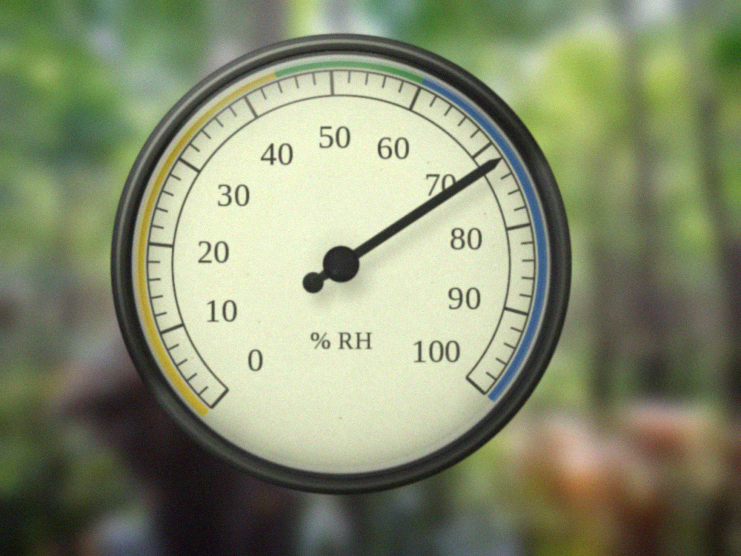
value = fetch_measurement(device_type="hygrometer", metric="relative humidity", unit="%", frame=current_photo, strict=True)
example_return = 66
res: 72
